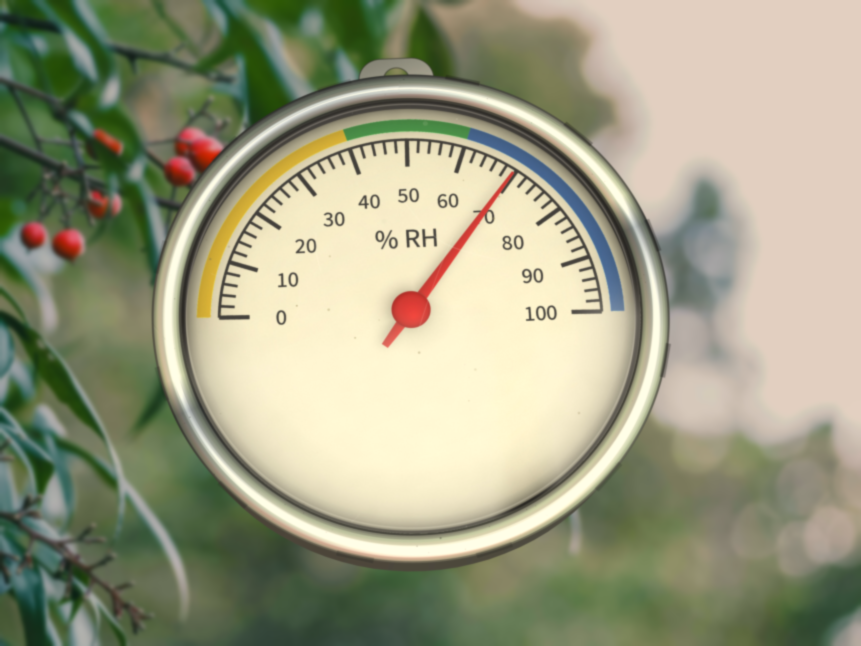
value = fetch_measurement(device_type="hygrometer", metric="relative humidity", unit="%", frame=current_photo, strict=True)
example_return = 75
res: 70
